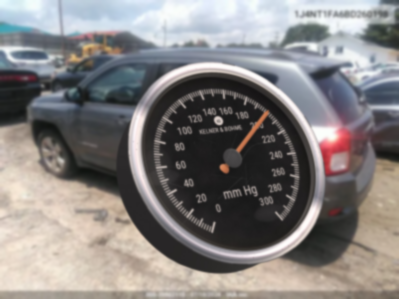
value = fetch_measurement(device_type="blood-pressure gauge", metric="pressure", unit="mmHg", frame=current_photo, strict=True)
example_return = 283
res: 200
